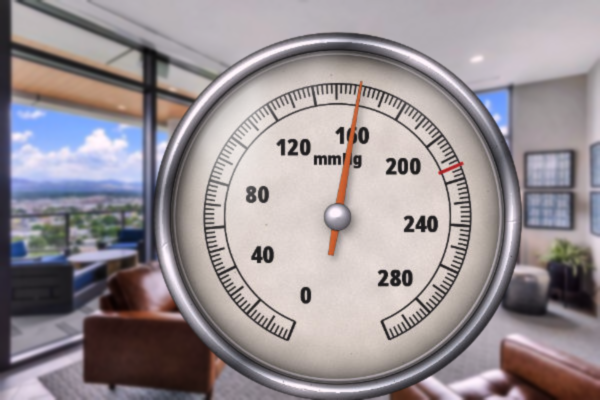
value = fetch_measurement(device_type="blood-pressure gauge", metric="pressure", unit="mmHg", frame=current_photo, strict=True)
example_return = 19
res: 160
